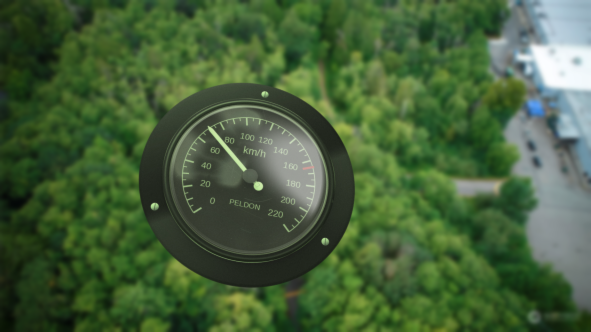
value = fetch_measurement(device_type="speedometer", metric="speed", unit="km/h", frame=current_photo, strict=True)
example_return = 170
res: 70
